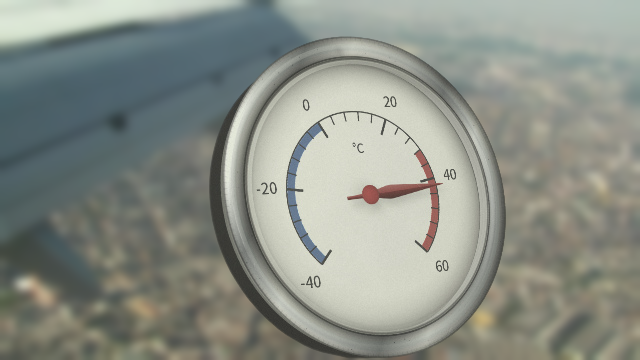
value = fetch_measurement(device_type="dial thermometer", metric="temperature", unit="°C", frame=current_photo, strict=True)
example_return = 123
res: 42
